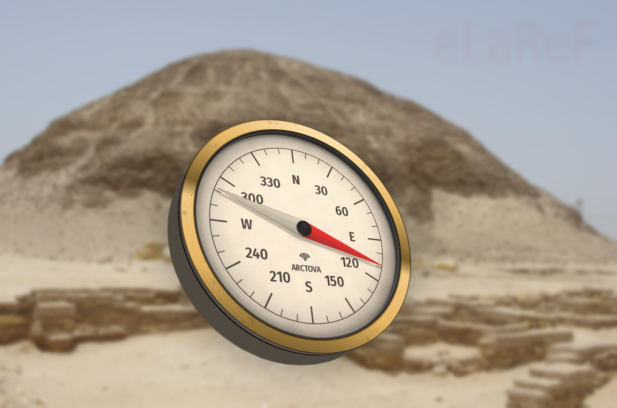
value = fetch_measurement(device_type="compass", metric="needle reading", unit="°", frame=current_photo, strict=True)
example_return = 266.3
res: 110
